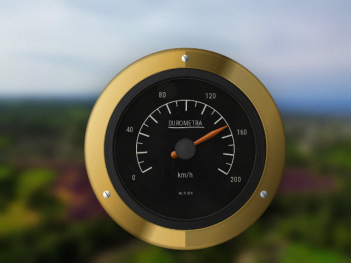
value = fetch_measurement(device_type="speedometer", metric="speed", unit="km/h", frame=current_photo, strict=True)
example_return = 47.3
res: 150
